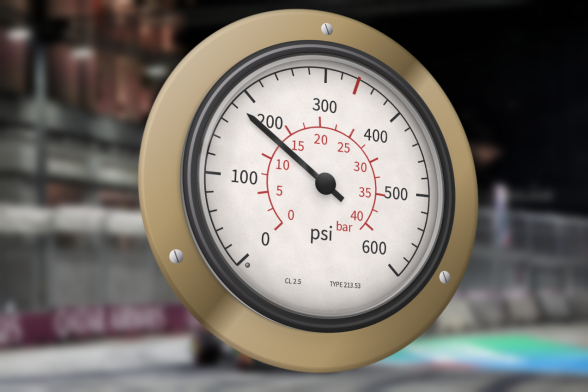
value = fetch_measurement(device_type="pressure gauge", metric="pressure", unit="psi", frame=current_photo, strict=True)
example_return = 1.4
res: 180
